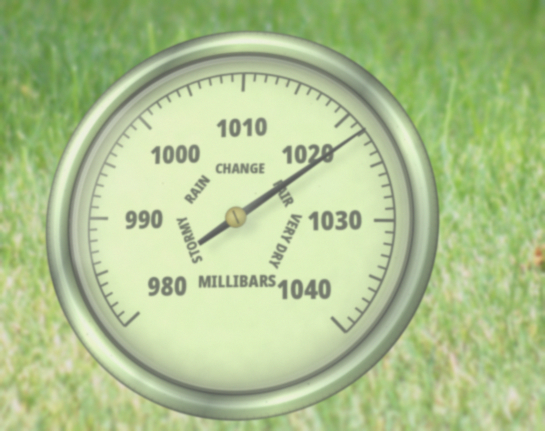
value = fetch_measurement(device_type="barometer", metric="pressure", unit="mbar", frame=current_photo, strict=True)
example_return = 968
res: 1022
